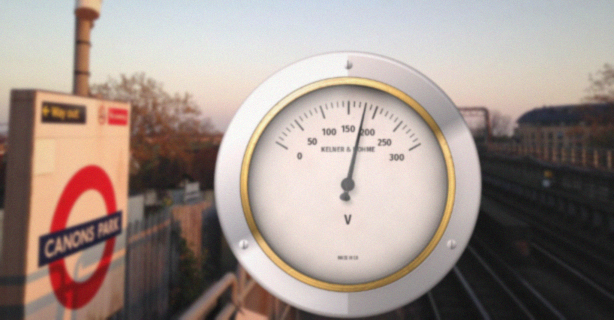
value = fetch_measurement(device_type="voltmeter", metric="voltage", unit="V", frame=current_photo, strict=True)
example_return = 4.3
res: 180
